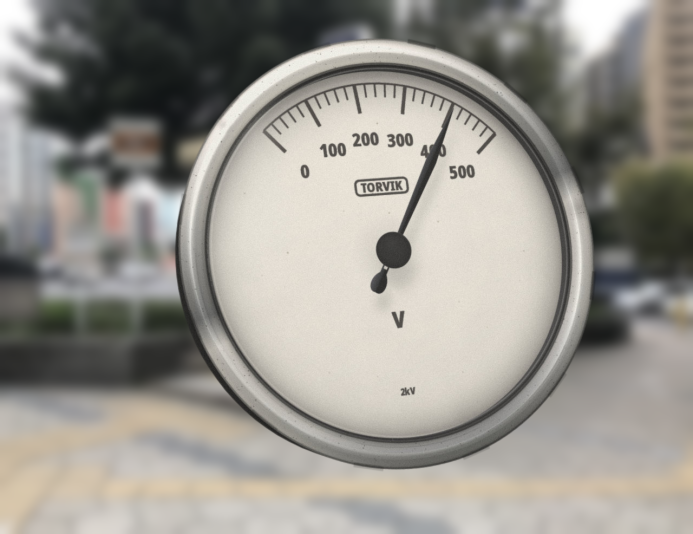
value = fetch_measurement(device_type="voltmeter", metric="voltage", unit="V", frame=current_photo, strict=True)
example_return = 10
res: 400
